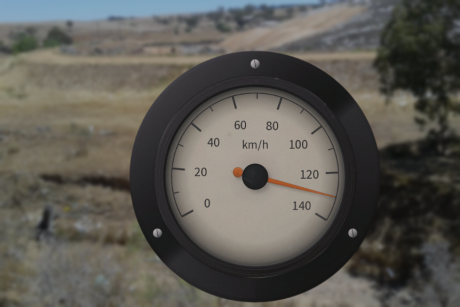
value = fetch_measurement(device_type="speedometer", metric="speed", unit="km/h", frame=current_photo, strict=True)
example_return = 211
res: 130
